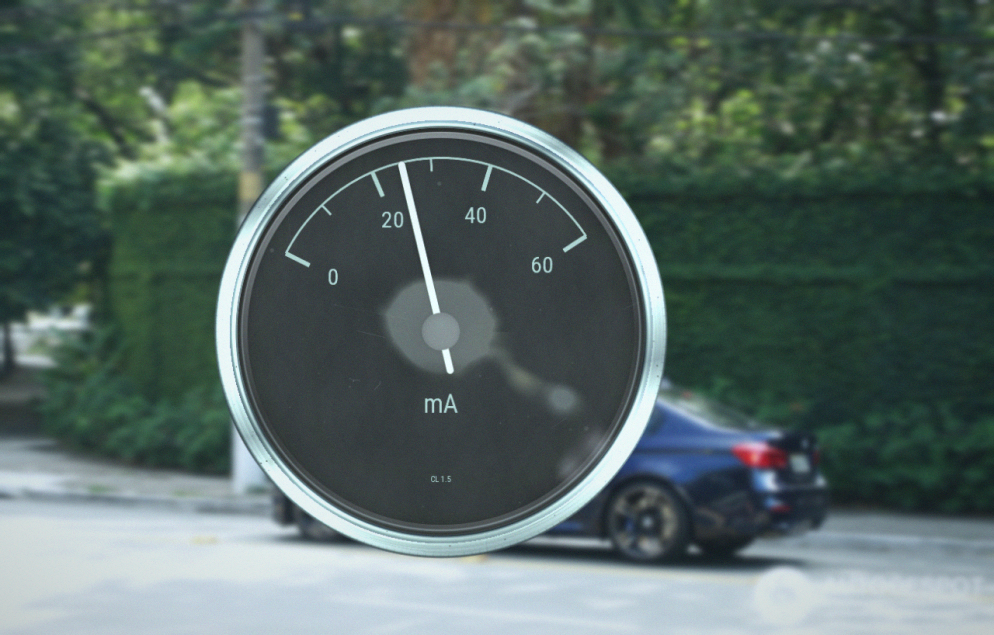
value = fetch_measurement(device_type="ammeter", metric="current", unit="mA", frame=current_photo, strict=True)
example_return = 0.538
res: 25
